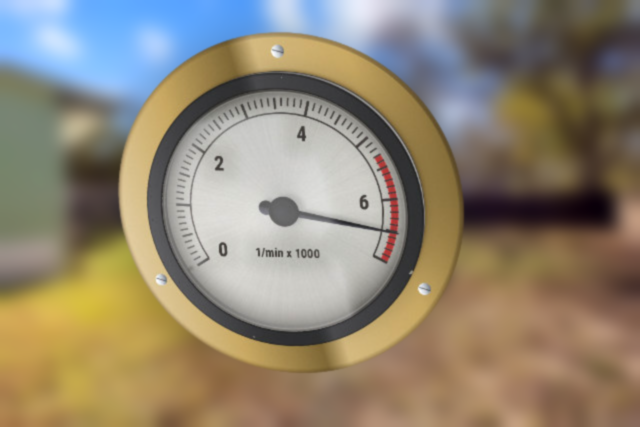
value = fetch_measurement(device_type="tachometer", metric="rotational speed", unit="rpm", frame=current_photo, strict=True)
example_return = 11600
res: 6500
